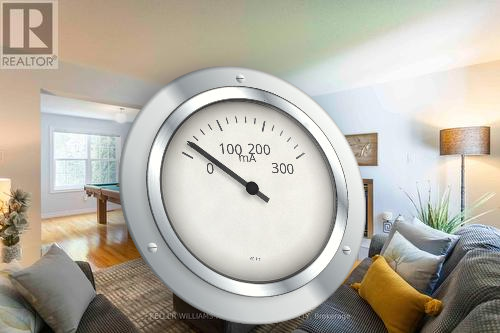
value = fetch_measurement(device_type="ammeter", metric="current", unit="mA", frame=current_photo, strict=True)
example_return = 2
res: 20
